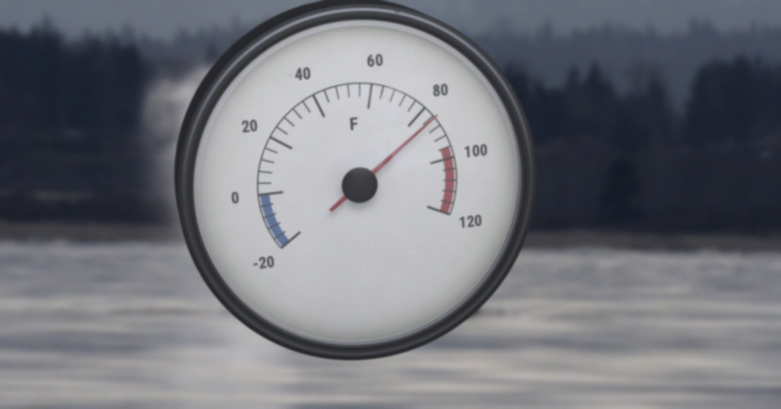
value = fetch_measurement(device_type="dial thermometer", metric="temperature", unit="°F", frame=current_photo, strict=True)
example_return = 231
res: 84
